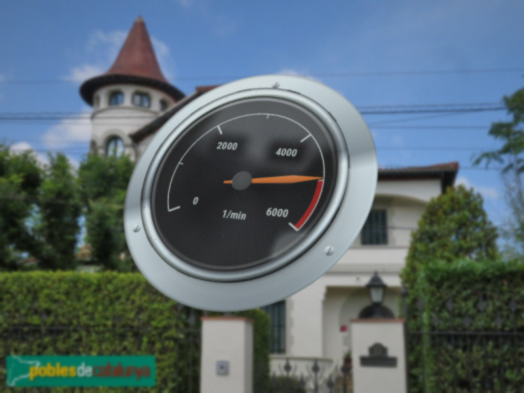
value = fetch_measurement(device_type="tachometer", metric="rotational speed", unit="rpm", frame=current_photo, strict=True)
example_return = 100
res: 5000
